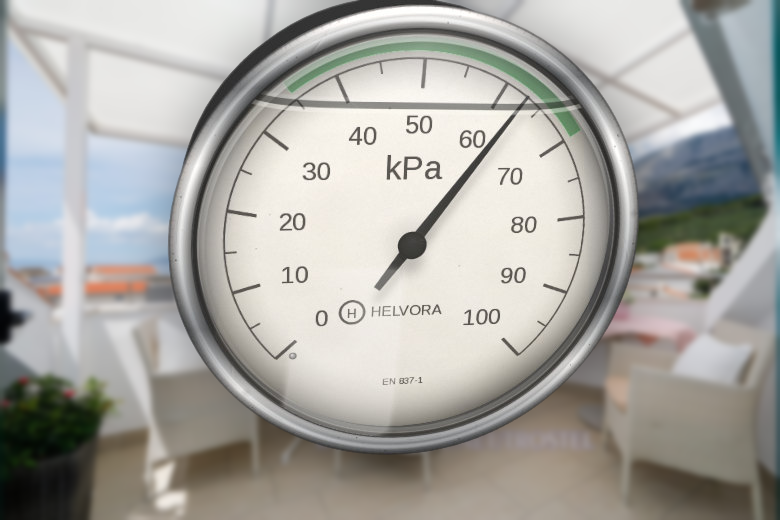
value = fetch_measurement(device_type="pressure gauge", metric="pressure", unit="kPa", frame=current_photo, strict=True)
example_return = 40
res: 62.5
